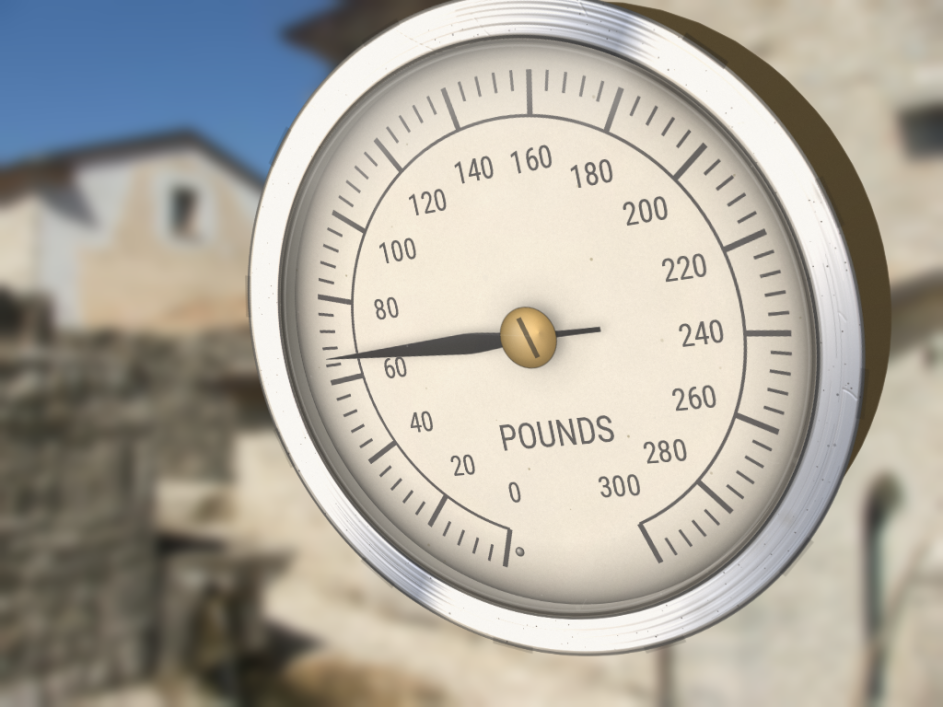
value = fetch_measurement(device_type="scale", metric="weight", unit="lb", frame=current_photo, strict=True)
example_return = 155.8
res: 66
